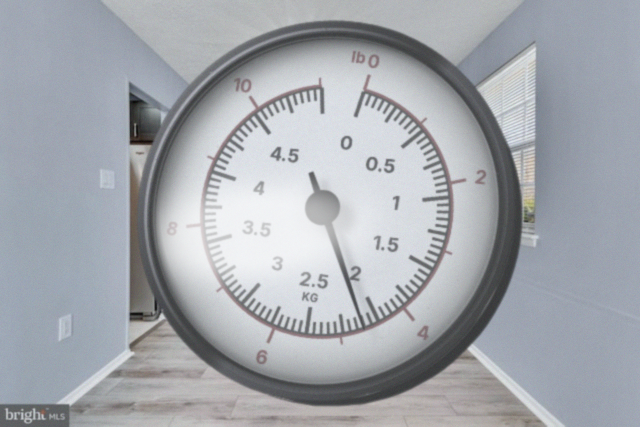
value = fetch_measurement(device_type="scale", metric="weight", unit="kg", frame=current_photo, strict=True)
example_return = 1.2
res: 2.1
